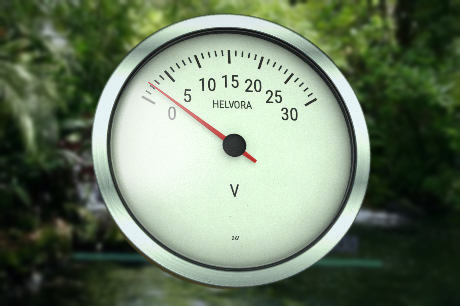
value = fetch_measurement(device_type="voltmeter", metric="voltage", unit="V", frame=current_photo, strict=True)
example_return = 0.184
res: 2
